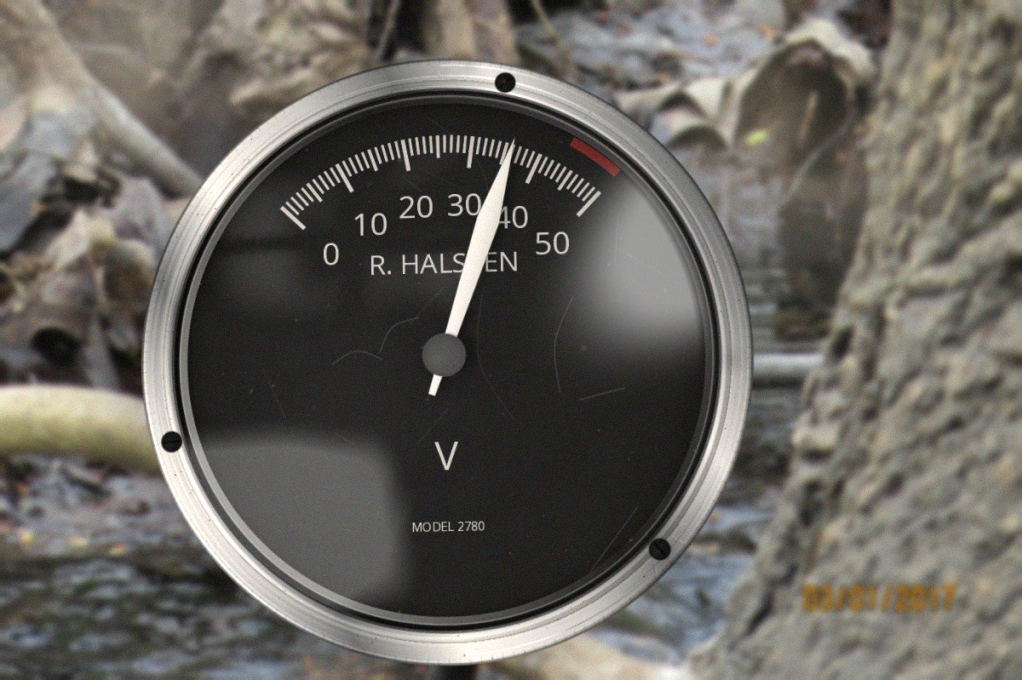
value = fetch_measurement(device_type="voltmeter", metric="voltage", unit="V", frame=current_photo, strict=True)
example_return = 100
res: 36
